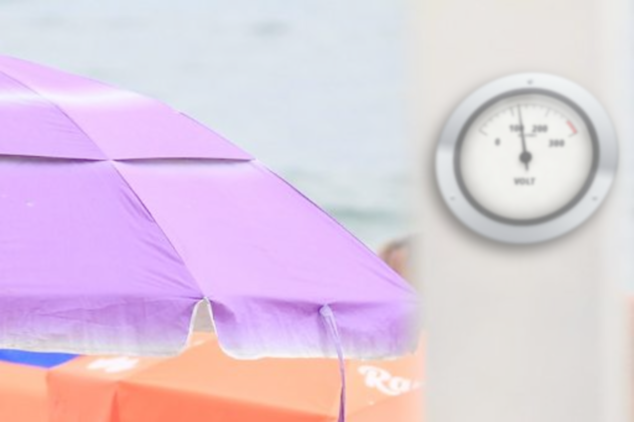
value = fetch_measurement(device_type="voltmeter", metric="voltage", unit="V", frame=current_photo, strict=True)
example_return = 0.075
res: 120
